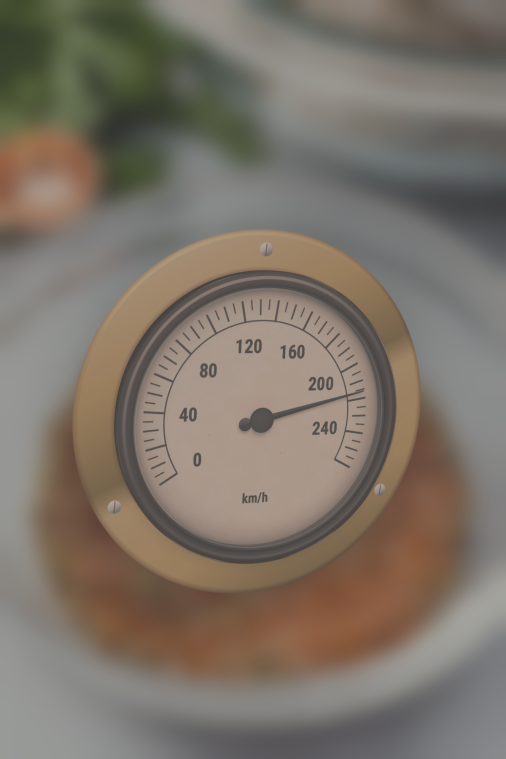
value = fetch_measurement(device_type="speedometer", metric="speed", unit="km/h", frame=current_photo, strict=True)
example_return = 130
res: 215
